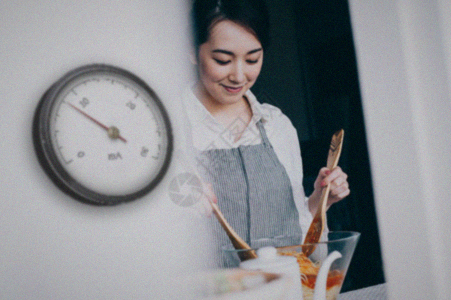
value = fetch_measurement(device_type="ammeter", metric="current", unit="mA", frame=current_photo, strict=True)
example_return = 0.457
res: 8
